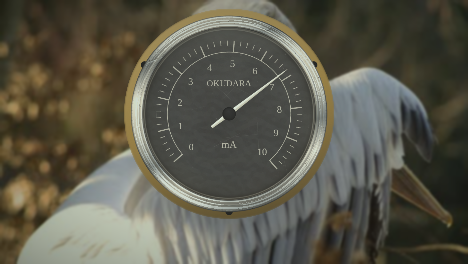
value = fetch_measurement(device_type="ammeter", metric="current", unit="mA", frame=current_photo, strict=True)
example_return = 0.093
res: 6.8
